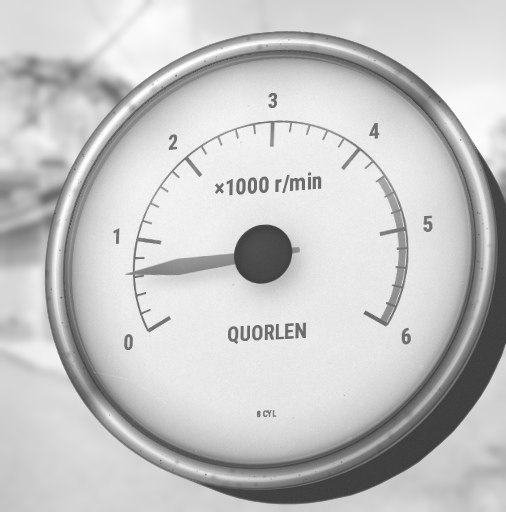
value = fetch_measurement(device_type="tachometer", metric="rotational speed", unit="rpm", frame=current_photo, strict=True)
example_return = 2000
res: 600
